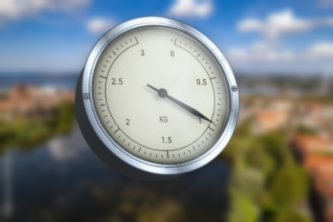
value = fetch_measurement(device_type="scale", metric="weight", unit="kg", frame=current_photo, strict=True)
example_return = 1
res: 0.95
